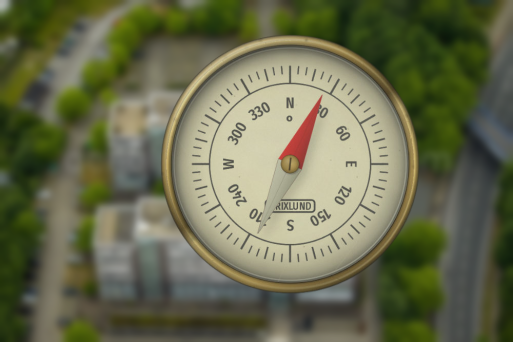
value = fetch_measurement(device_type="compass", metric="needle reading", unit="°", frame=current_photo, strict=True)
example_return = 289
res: 25
